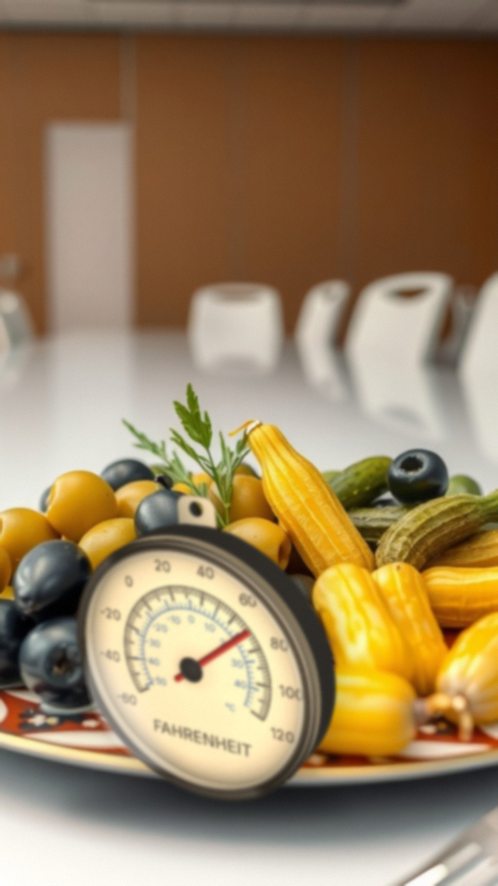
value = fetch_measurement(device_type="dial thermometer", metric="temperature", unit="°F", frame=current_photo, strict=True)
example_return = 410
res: 70
